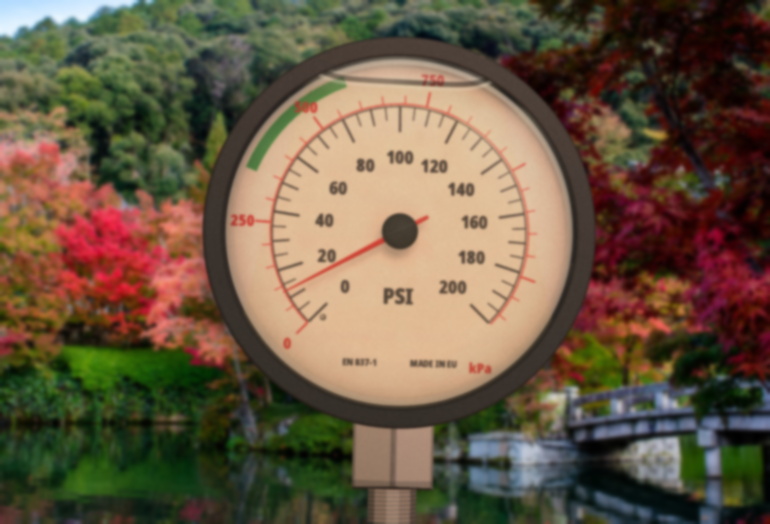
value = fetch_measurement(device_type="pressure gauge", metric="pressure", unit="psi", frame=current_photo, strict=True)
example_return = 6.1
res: 12.5
